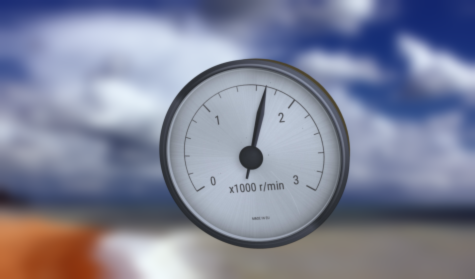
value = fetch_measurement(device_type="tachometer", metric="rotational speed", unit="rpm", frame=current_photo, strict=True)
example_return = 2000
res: 1700
